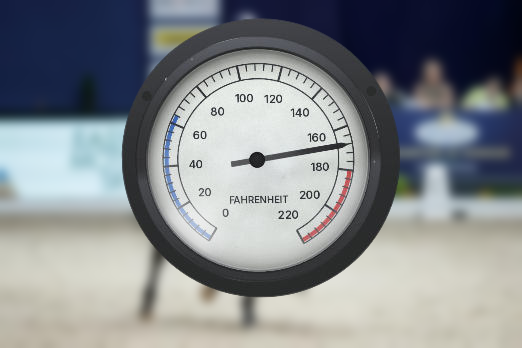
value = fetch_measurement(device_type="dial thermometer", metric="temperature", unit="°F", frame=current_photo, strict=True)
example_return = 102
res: 168
